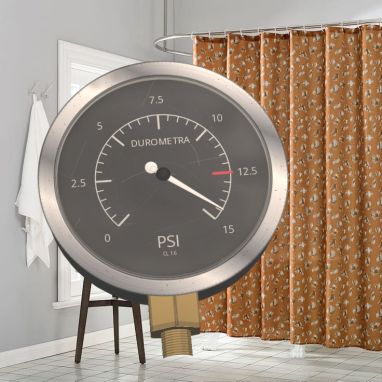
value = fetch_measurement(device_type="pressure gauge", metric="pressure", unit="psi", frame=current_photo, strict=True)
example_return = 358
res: 14.5
